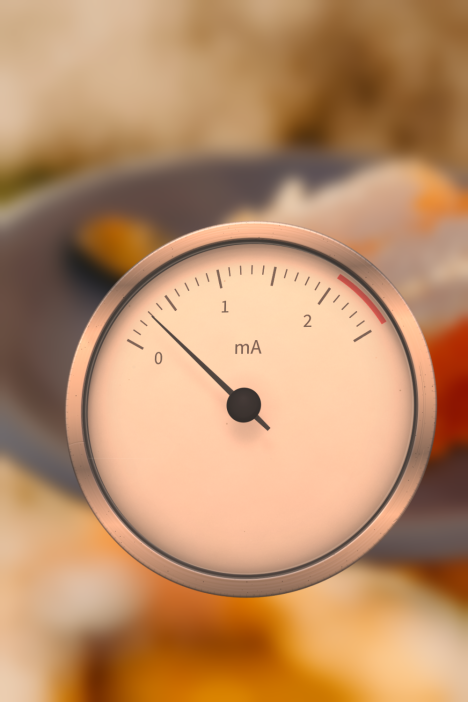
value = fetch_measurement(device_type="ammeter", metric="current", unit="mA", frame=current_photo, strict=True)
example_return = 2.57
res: 0.3
